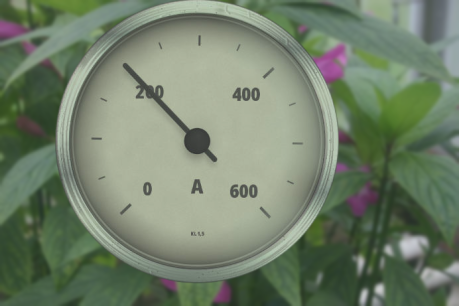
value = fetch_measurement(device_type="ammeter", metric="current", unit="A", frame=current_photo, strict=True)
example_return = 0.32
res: 200
